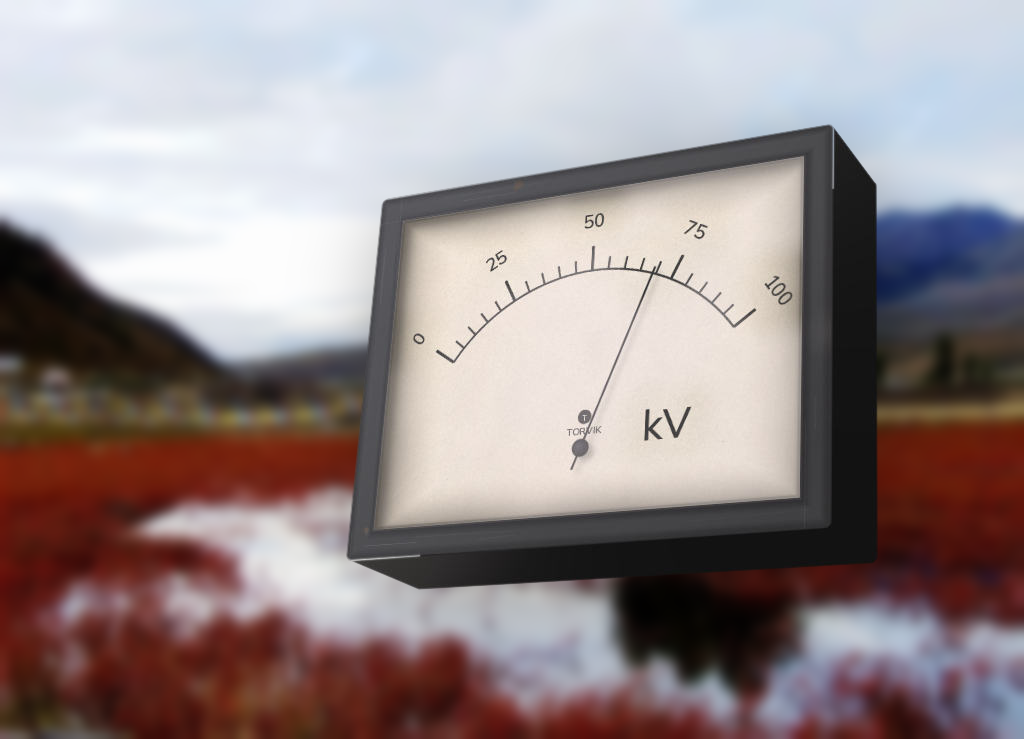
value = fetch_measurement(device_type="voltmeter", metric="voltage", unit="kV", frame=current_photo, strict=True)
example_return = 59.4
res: 70
